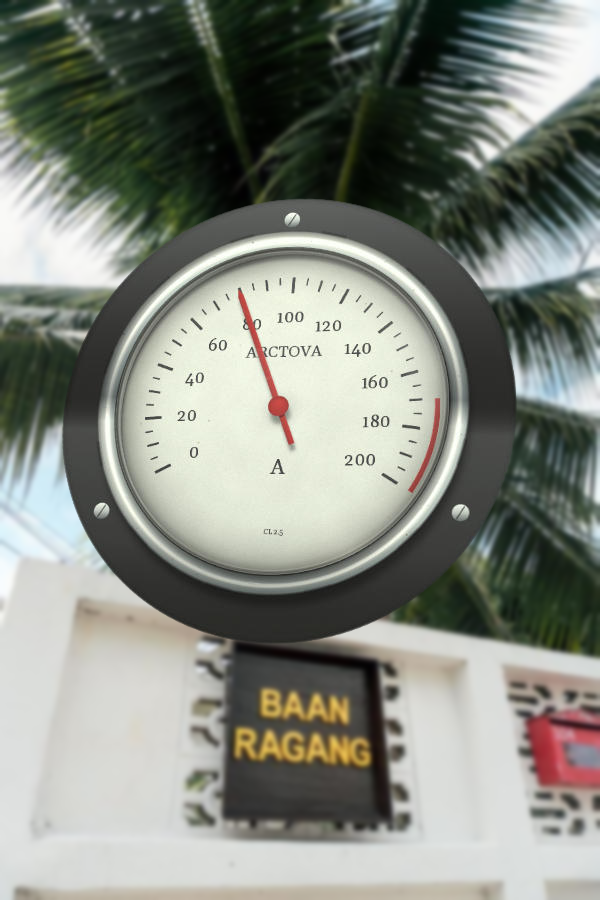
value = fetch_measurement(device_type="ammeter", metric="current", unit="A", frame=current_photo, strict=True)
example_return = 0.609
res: 80
